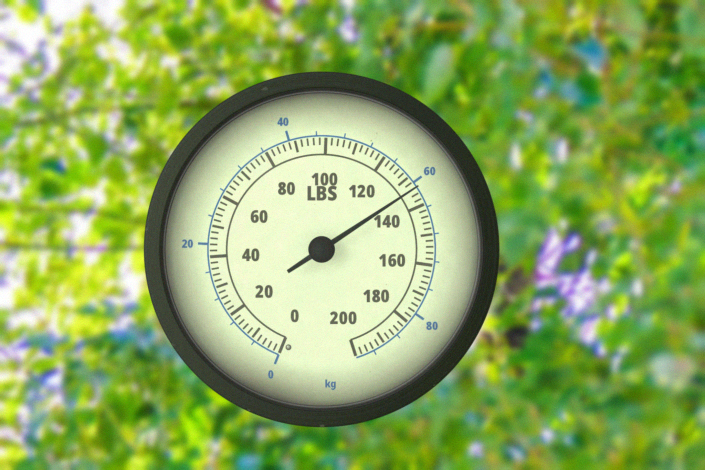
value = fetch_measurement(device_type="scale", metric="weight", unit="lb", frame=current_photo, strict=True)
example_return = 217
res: 134
